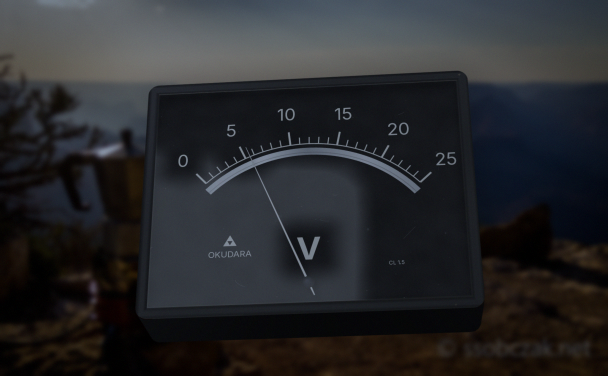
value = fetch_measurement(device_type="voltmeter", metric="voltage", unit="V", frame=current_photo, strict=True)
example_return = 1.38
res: 5.5
